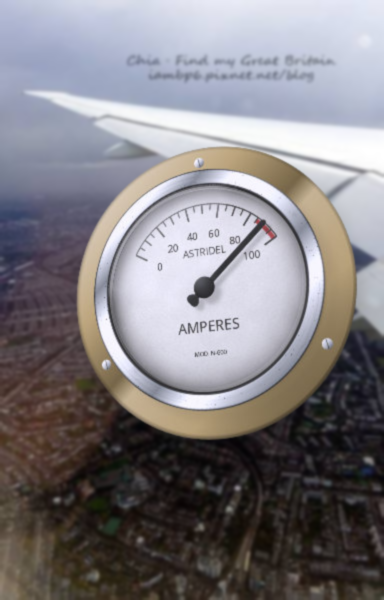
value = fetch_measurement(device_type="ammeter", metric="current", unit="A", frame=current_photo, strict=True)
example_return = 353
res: 90
